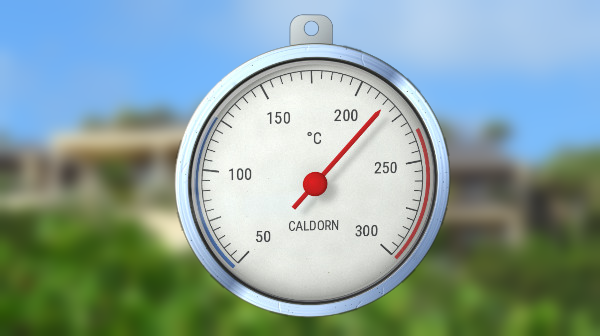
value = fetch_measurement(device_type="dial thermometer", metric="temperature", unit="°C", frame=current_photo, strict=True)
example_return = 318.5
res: 215
